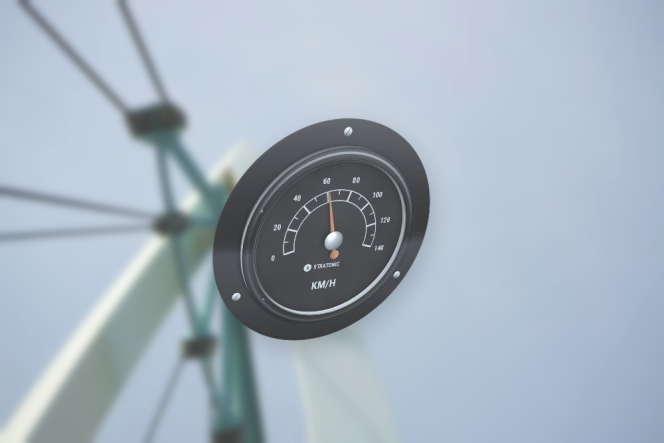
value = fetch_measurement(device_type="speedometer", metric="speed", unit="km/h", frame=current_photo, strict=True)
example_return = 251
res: 60
